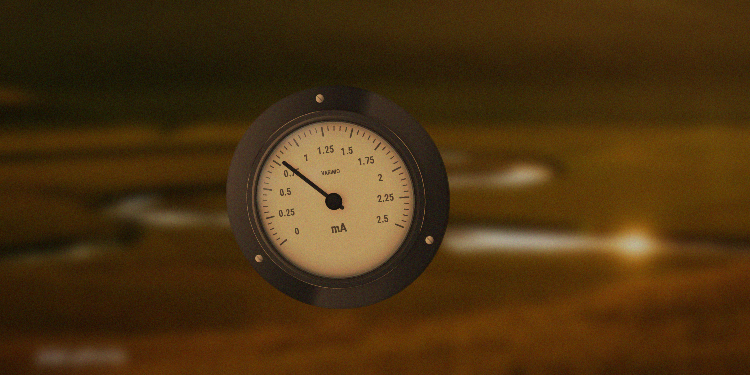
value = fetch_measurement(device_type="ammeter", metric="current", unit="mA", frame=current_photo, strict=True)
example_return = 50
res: 0.8
